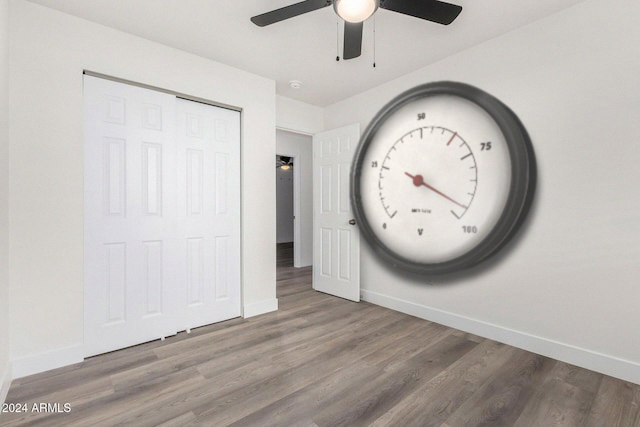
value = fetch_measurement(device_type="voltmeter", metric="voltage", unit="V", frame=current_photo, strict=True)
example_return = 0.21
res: 95
